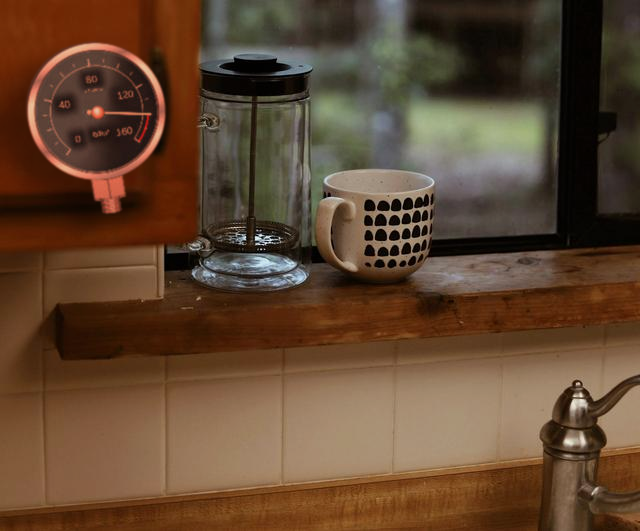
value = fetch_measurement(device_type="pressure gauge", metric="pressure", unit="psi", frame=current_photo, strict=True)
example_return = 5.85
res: 140
